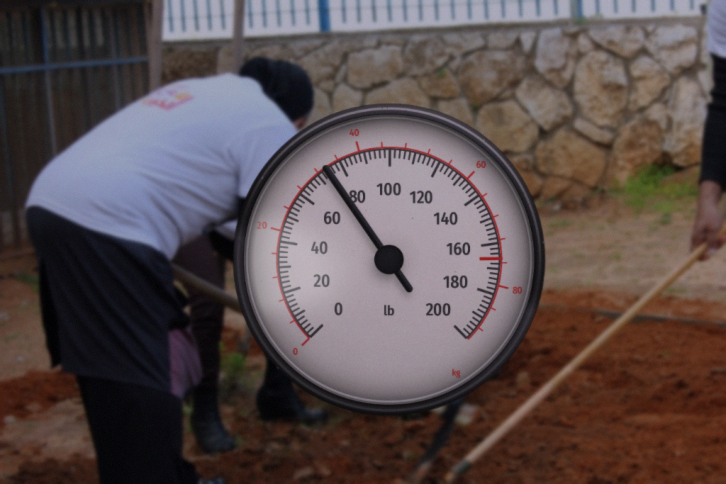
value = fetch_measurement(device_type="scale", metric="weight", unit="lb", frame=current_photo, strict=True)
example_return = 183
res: 74
